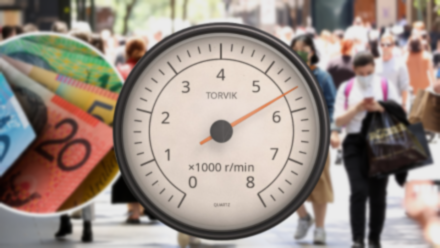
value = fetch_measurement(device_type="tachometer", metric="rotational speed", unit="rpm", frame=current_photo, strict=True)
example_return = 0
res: 5600
